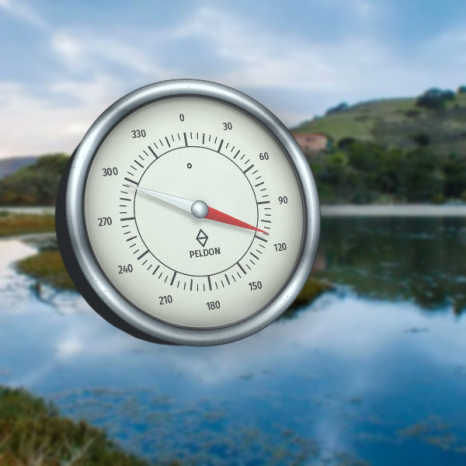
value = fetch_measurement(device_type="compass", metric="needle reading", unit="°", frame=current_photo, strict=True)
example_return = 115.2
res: 115
